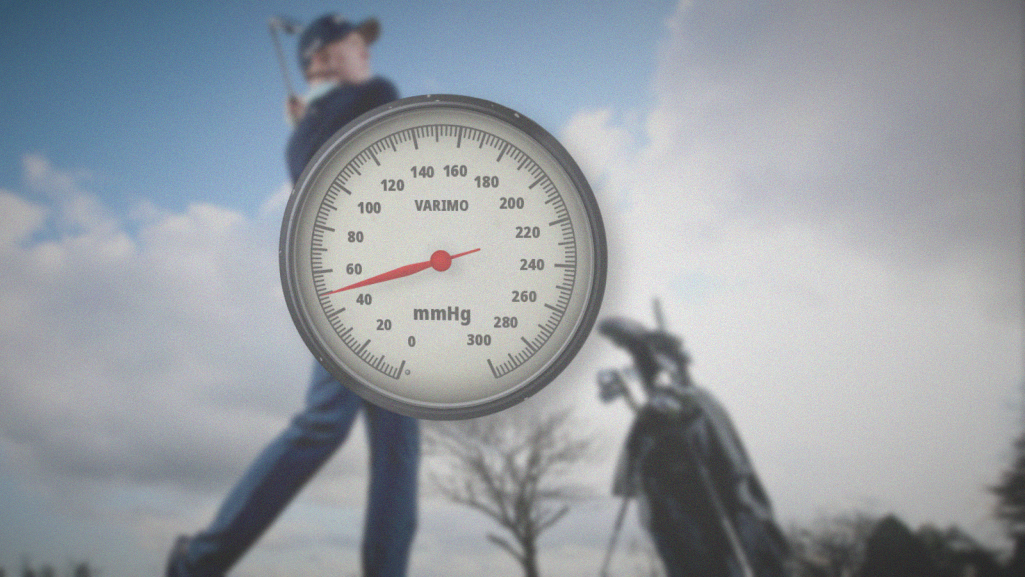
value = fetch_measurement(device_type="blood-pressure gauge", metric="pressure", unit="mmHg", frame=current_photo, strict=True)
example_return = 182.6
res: 50
